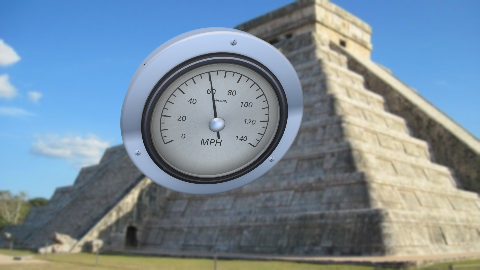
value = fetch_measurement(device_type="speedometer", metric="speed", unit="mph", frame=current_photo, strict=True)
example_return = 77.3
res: 60
